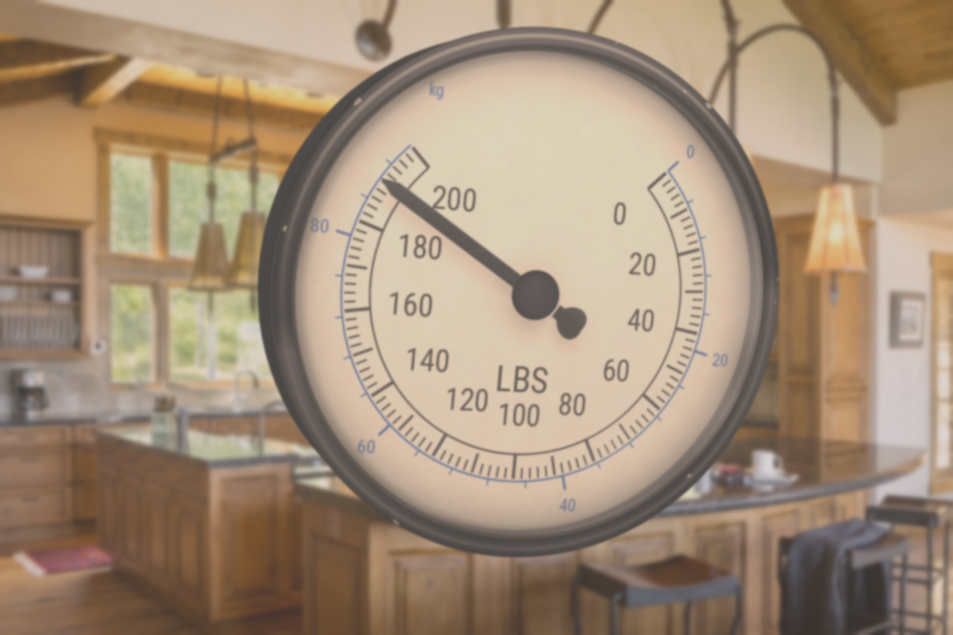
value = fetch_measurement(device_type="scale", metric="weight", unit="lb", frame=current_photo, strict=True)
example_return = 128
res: 190
